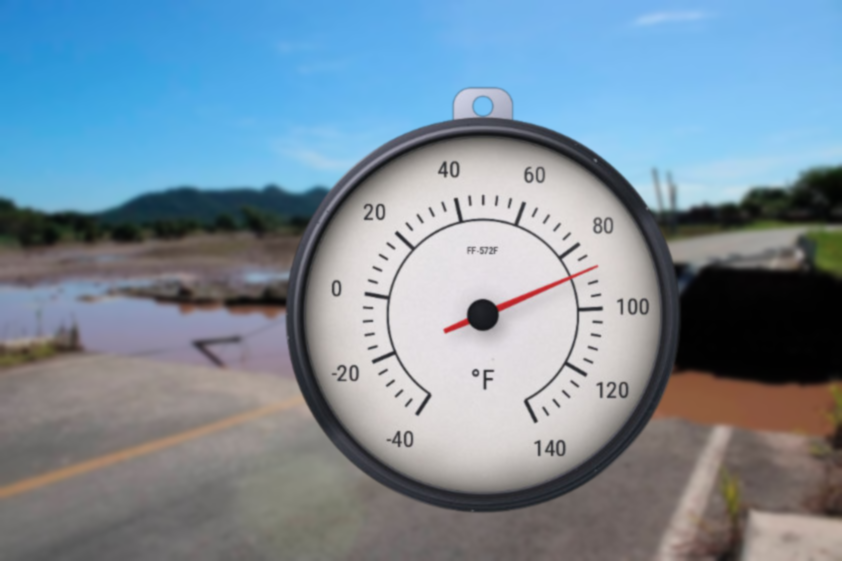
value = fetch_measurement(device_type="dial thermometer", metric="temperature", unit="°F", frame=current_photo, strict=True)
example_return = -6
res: 88
